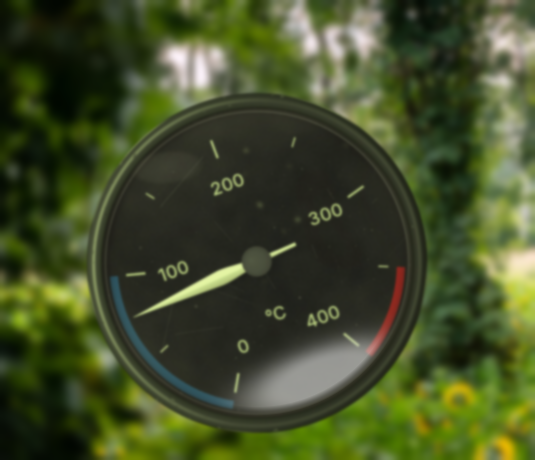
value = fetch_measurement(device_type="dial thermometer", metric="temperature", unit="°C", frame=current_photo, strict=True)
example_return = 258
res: 75
